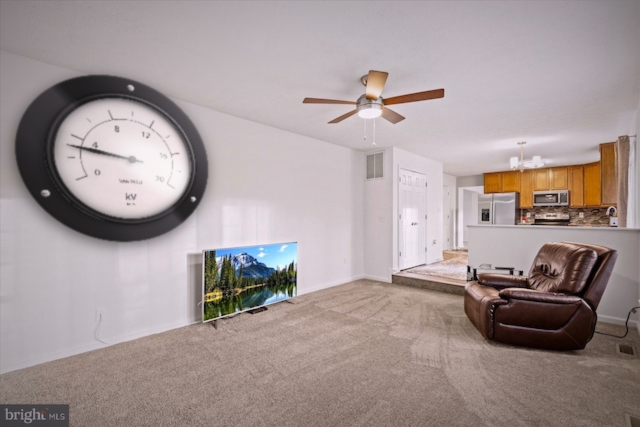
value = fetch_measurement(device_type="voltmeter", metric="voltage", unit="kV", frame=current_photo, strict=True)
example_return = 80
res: 3
